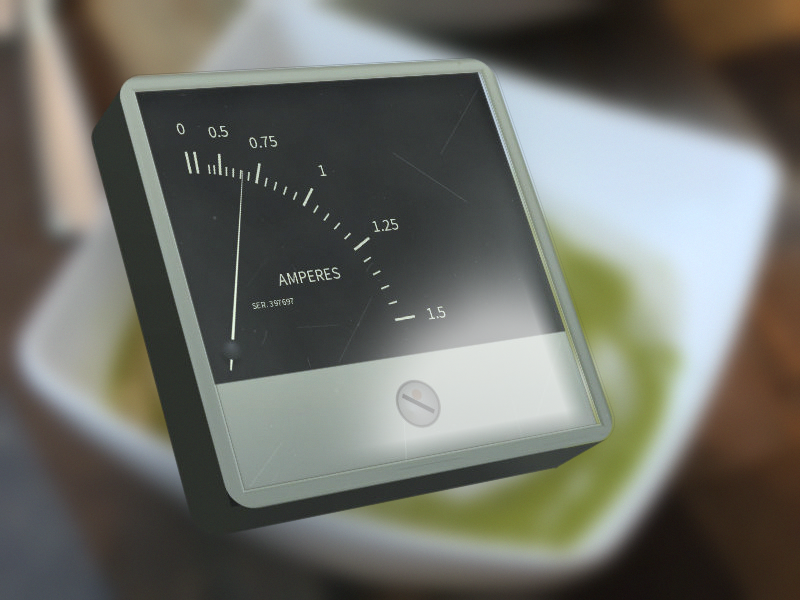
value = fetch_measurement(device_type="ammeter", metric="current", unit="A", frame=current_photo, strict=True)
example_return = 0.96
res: 0.65
